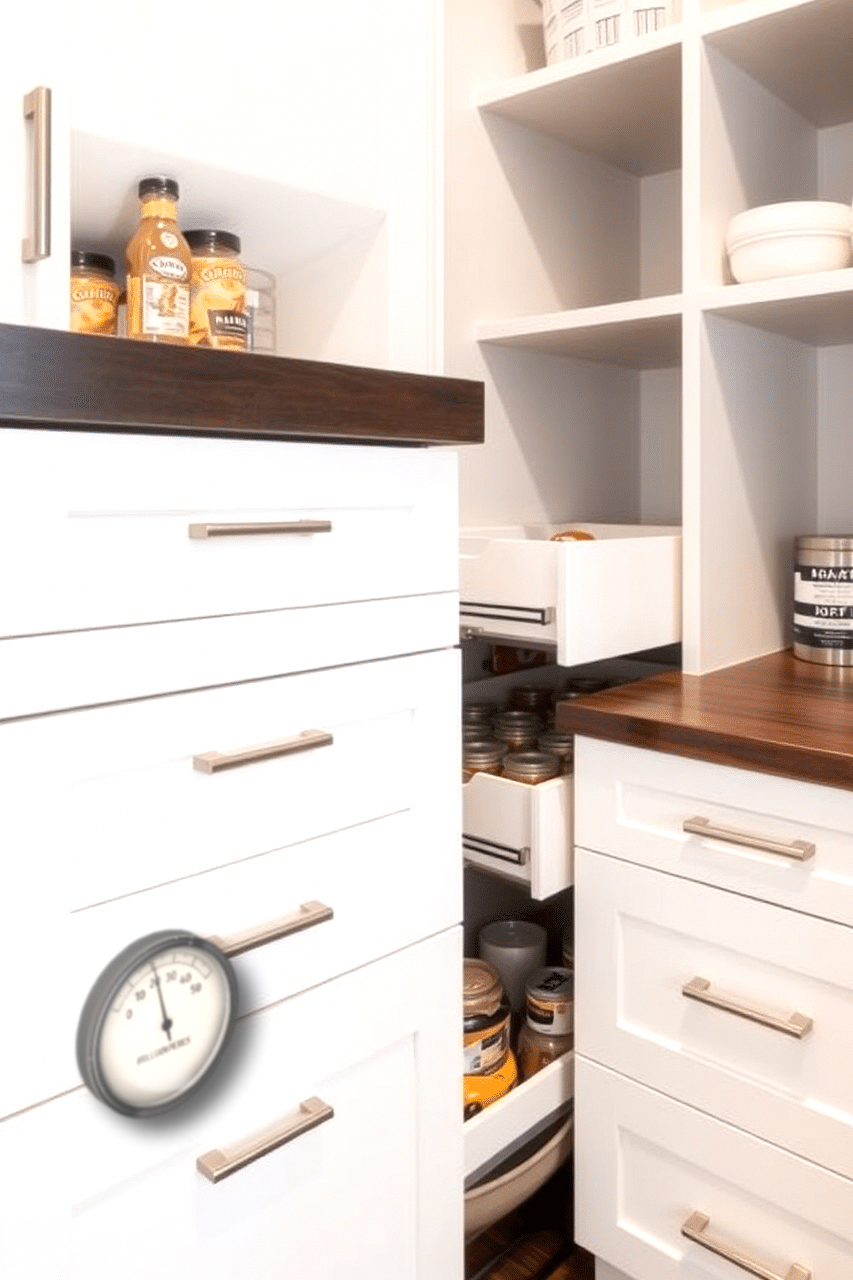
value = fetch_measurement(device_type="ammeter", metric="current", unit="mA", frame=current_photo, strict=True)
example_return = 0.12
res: 20
